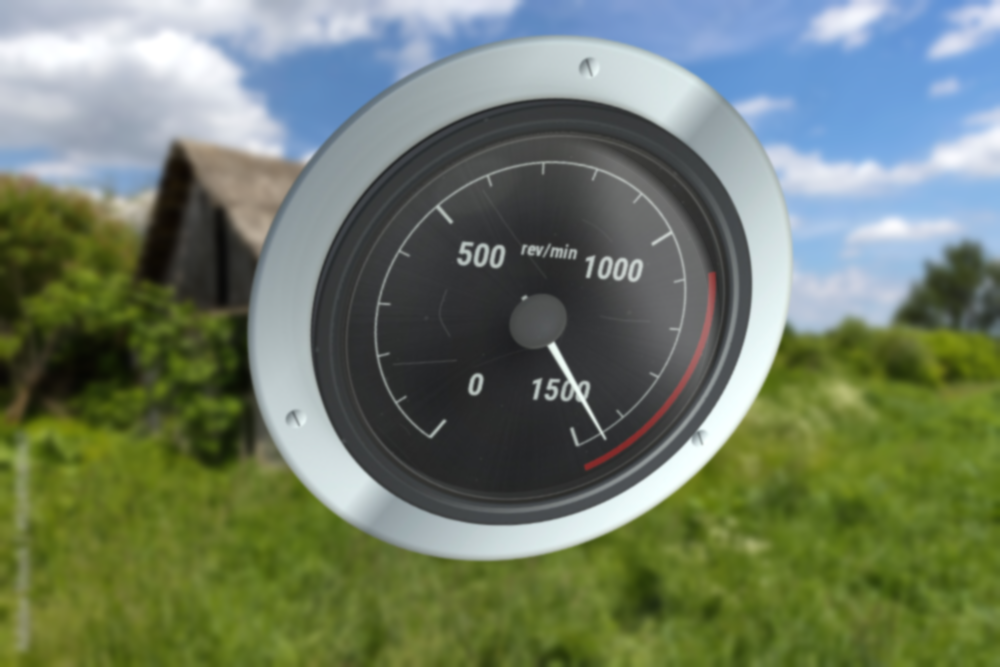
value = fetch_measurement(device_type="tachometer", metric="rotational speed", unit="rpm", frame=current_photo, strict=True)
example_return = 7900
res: 1450
